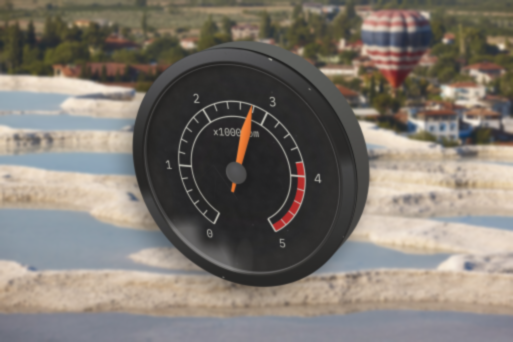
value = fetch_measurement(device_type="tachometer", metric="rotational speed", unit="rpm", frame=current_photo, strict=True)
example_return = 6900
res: 2800
